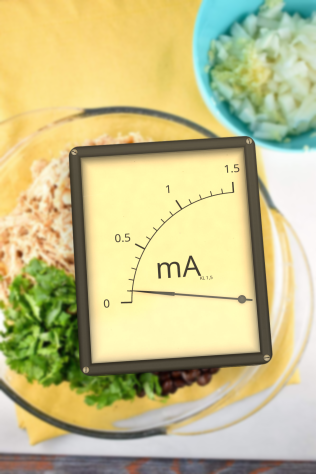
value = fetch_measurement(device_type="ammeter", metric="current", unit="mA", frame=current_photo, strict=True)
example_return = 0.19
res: 0.1
